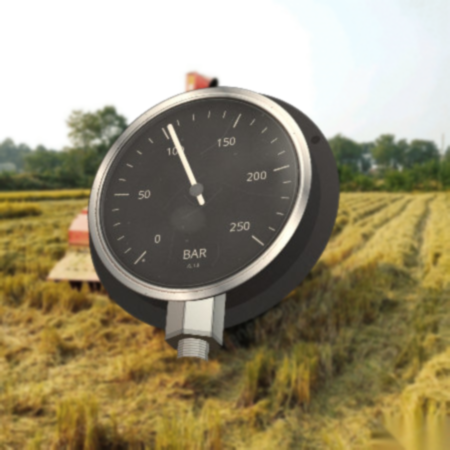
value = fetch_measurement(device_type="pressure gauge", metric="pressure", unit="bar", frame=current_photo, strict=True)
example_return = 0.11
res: 105
